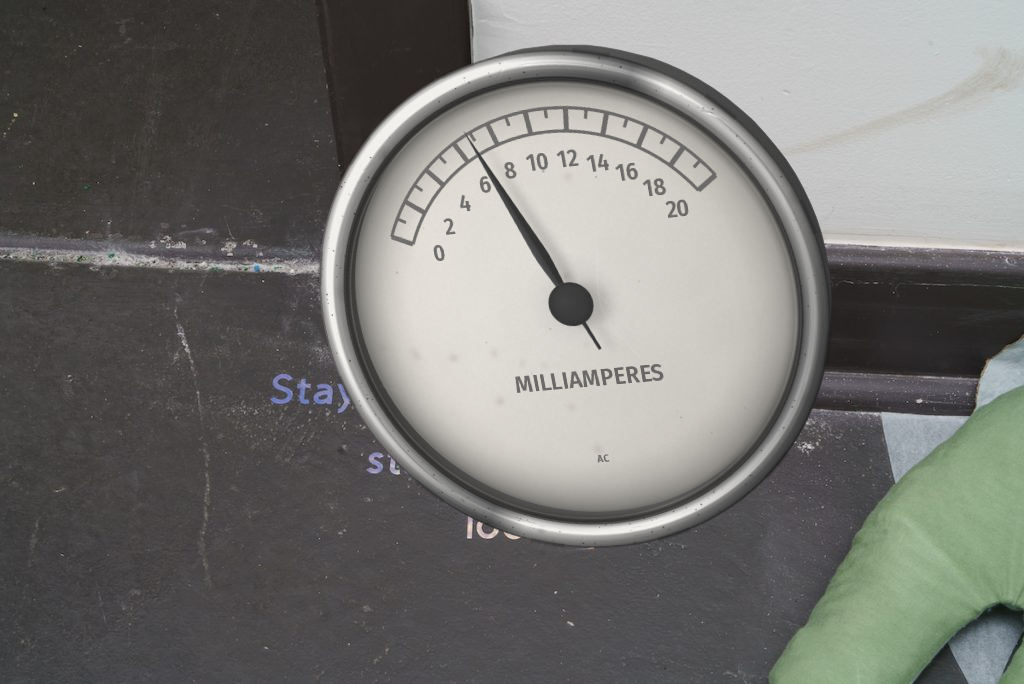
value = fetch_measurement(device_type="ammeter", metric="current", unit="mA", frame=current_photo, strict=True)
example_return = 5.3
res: 7
